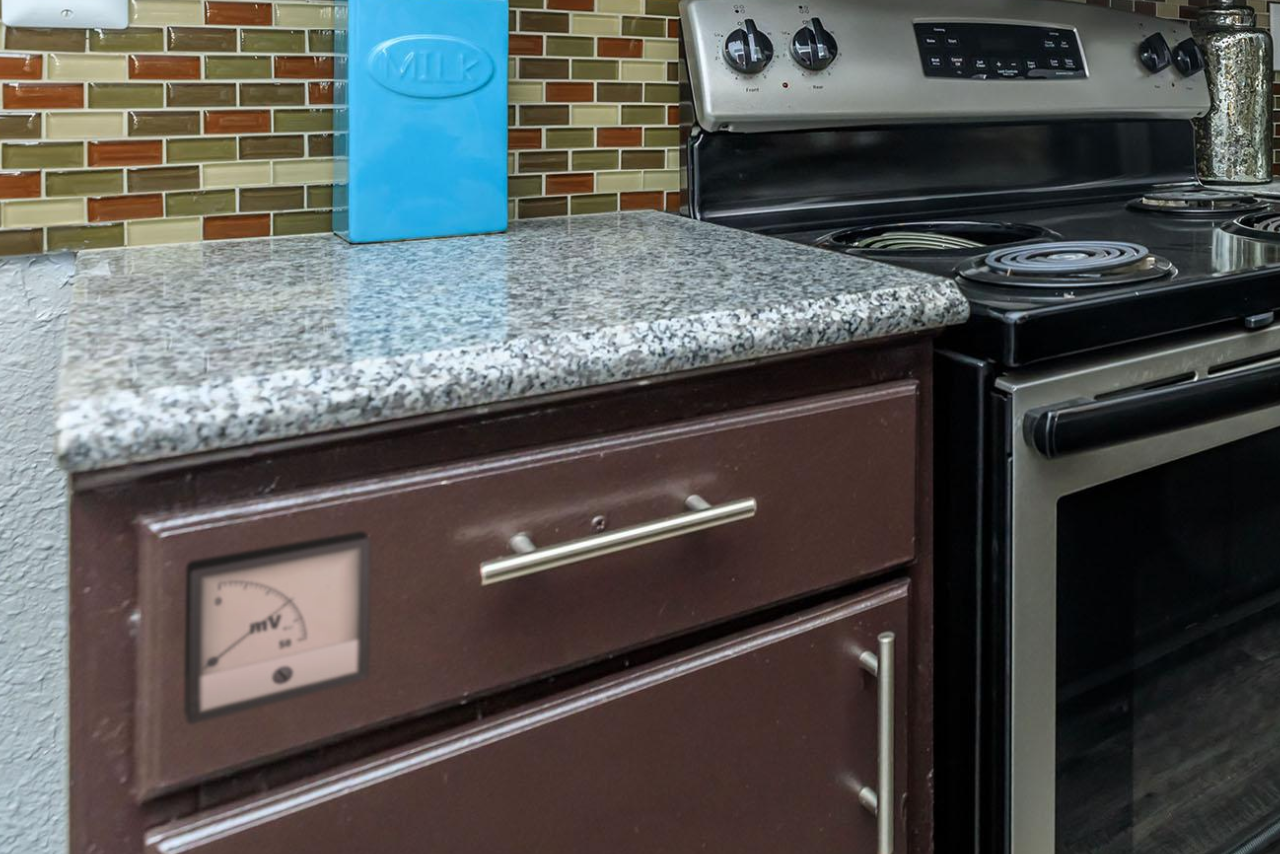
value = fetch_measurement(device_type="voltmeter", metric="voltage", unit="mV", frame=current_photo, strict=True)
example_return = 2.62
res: 30
